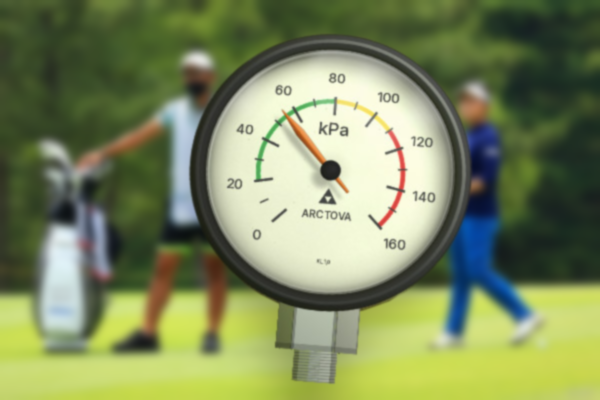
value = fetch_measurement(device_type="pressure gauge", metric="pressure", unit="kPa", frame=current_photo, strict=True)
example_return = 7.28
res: 55
